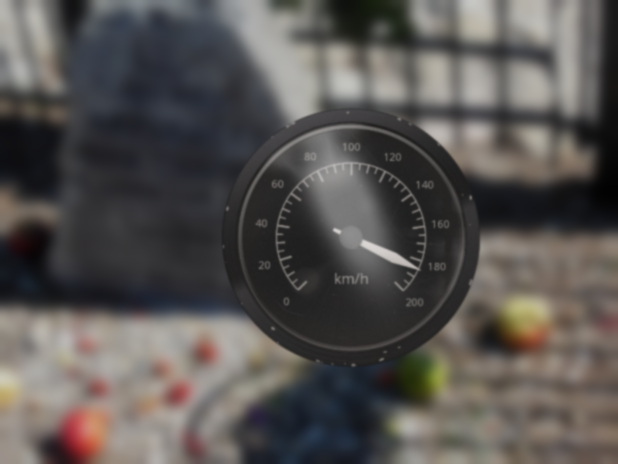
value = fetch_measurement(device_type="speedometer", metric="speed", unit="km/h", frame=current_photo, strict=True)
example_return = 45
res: 185
